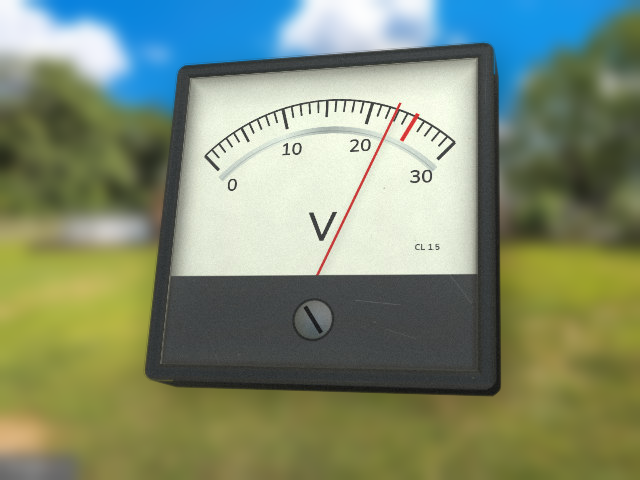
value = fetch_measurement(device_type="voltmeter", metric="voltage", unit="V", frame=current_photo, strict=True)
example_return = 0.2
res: 23
